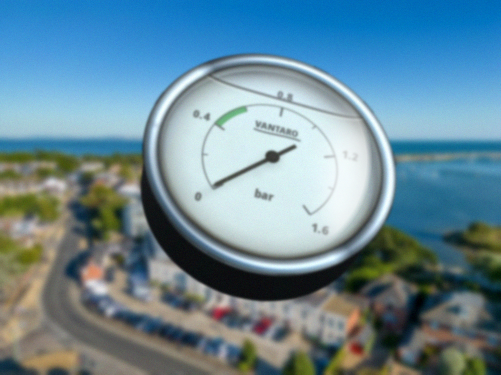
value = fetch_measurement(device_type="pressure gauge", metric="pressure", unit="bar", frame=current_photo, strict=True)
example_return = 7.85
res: 0
